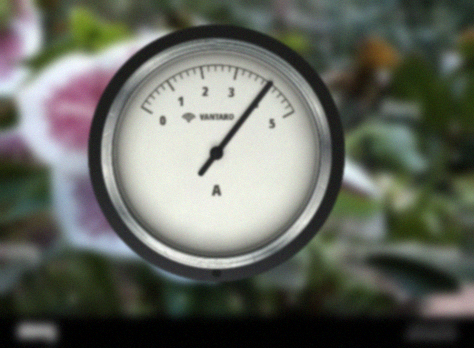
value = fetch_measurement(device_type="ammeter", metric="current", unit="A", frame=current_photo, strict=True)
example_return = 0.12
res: 4
